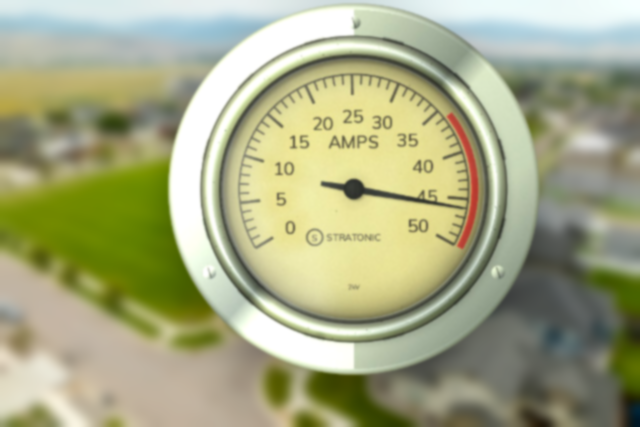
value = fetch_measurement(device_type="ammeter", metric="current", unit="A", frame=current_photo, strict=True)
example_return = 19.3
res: 46
